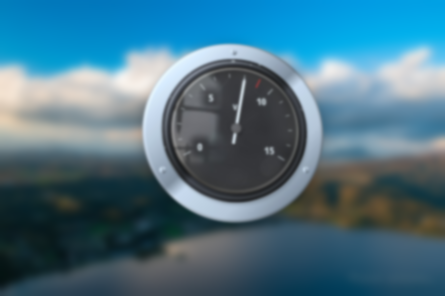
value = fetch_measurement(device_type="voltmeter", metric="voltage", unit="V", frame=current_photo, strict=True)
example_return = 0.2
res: 8
